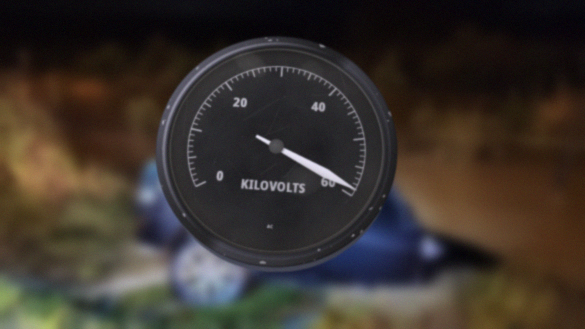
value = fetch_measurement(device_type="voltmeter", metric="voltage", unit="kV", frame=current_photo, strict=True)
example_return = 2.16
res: 59
